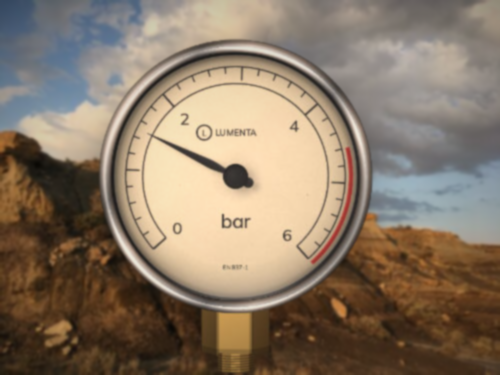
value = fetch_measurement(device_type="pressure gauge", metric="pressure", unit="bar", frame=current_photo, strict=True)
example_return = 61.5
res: 1.5
